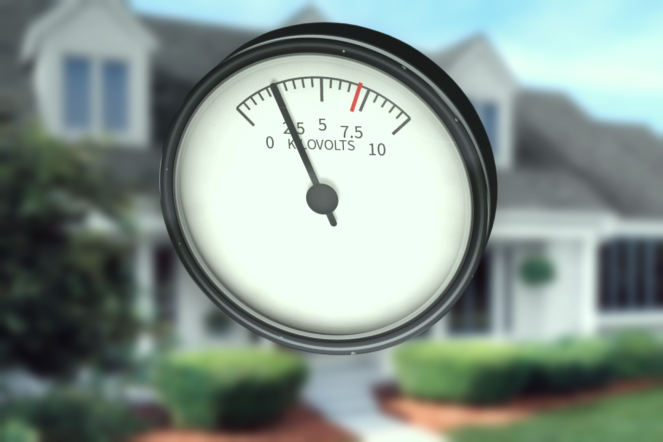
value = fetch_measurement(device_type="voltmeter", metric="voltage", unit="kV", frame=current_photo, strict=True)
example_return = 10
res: 2.5
